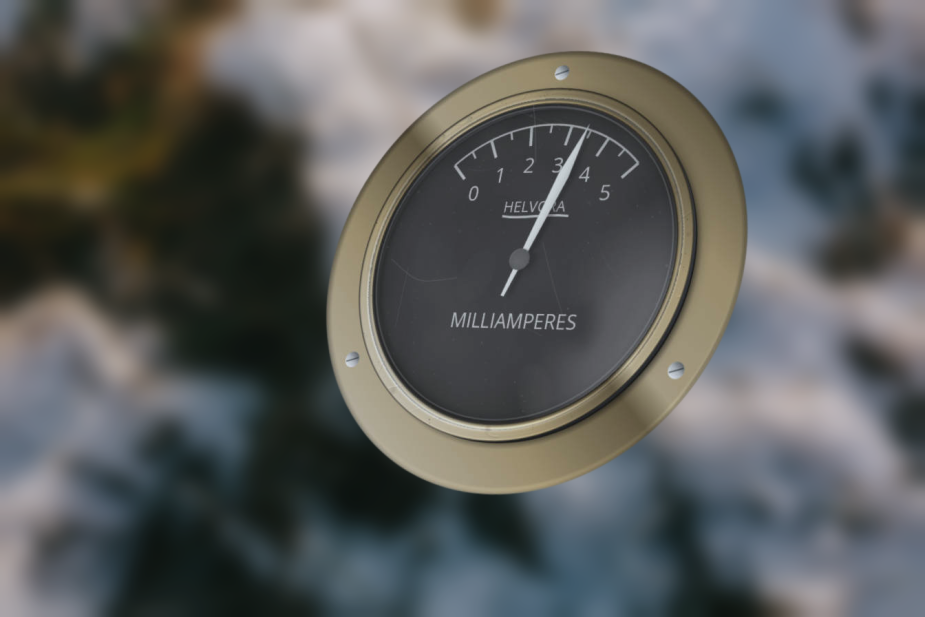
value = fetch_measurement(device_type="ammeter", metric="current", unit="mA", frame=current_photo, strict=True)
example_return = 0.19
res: 3.5
